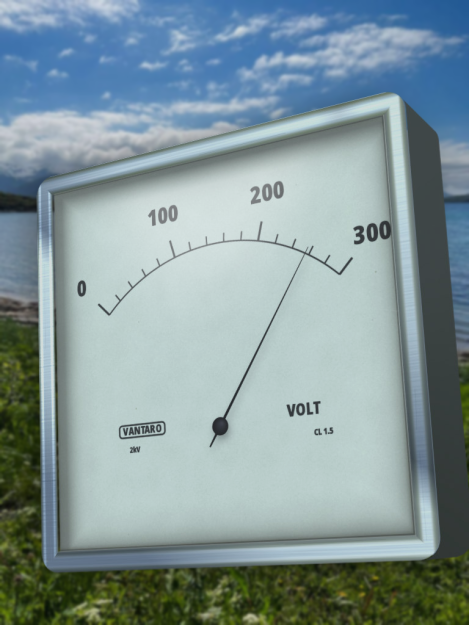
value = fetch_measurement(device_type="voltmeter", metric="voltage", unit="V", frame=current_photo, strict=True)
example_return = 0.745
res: 260
